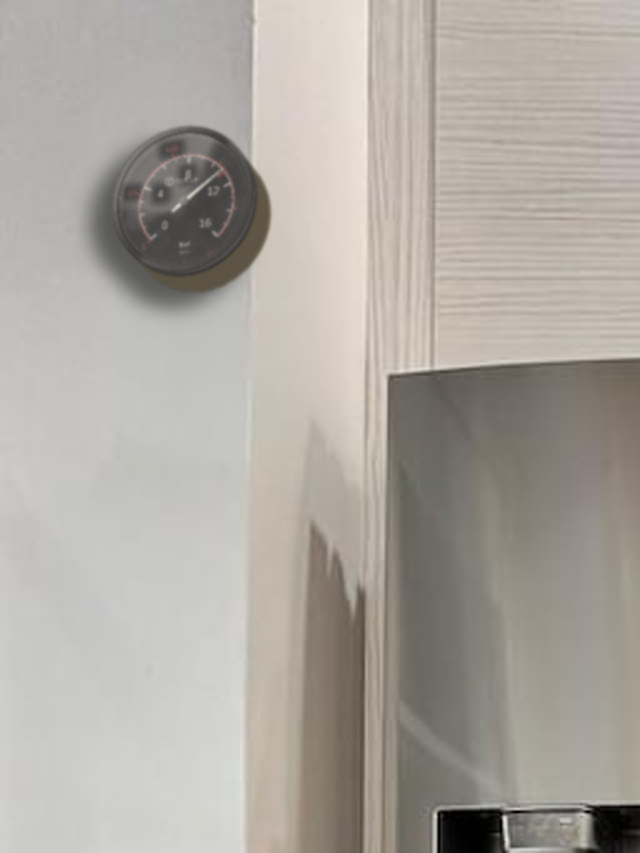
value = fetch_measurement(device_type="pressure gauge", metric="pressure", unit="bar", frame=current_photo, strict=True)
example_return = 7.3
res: 11
